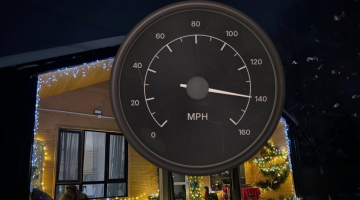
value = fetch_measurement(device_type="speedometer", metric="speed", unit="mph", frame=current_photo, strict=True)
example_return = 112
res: 140
